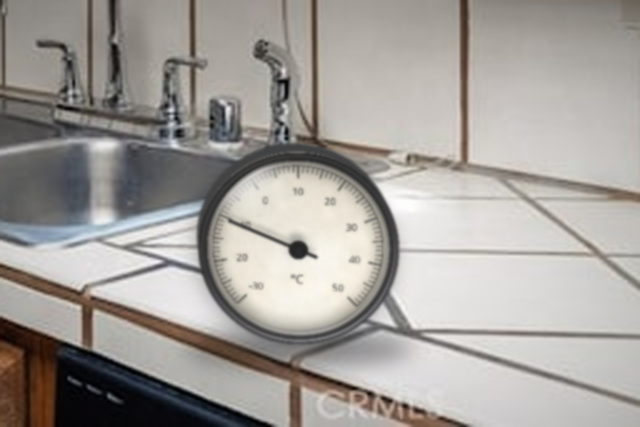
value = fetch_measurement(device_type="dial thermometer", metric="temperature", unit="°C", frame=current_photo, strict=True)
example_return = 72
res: -10
